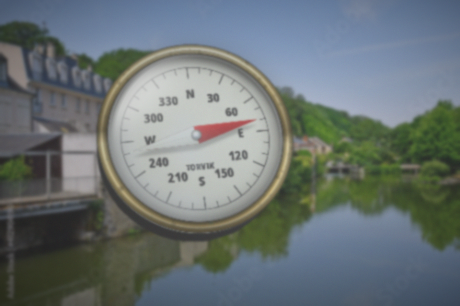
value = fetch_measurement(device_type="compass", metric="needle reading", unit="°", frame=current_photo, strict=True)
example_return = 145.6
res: 80
